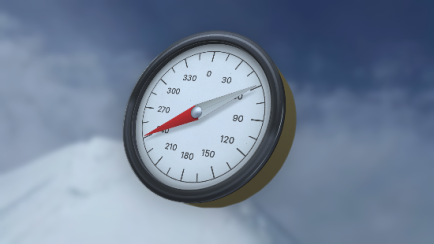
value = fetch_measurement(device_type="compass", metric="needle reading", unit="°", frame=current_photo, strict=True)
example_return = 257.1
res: 240
